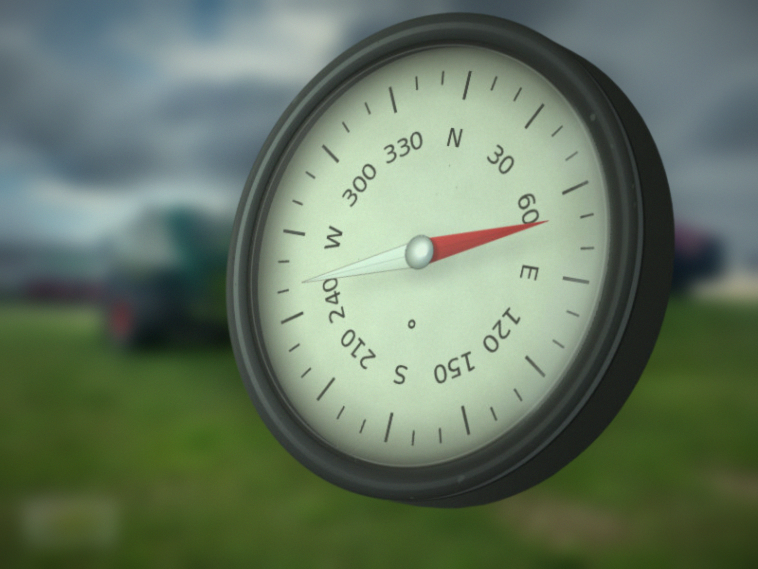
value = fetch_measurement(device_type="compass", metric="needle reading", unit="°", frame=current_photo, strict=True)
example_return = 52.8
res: 70
